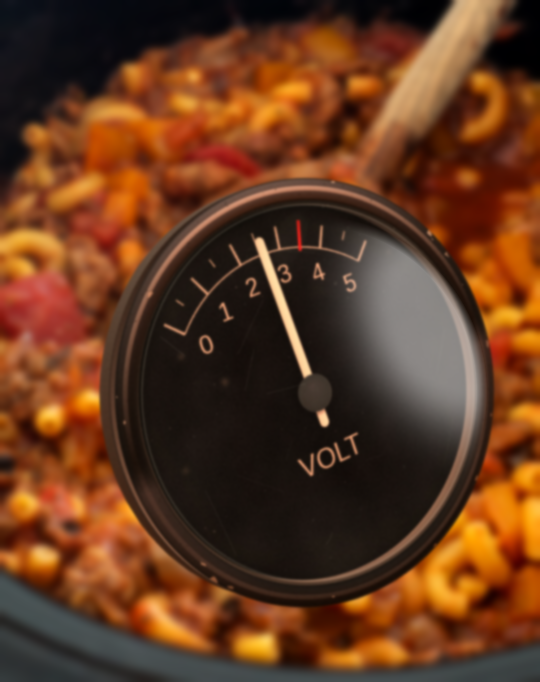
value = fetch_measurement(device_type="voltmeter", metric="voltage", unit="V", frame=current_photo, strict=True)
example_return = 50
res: 2.5
